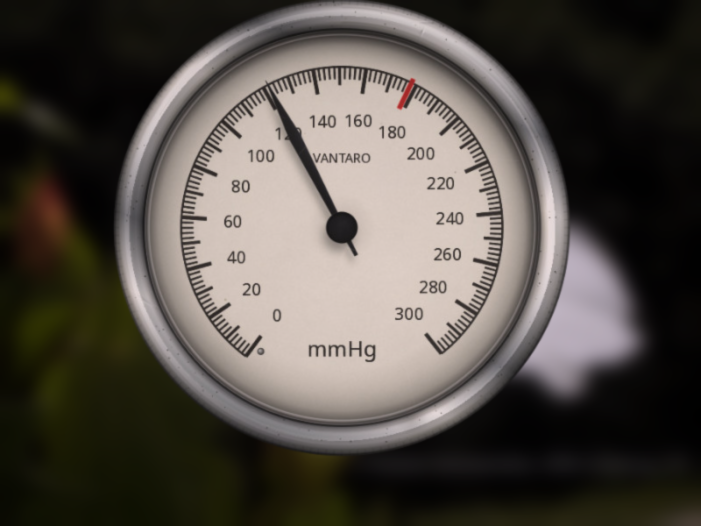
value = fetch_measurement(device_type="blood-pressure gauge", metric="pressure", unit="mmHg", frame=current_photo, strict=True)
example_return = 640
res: 122
